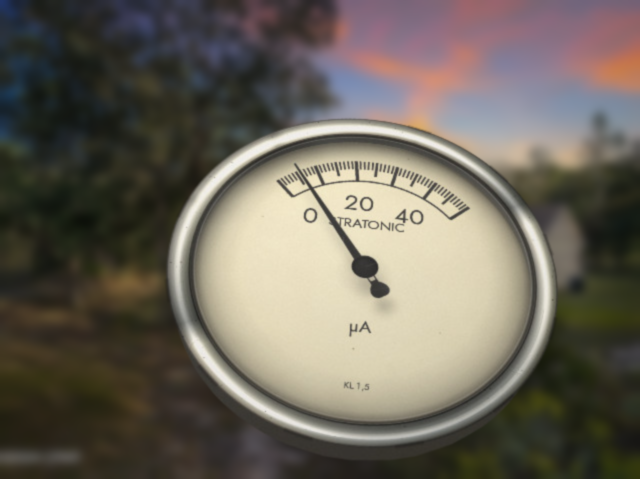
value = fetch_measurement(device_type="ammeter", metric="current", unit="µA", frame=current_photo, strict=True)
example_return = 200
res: 5
